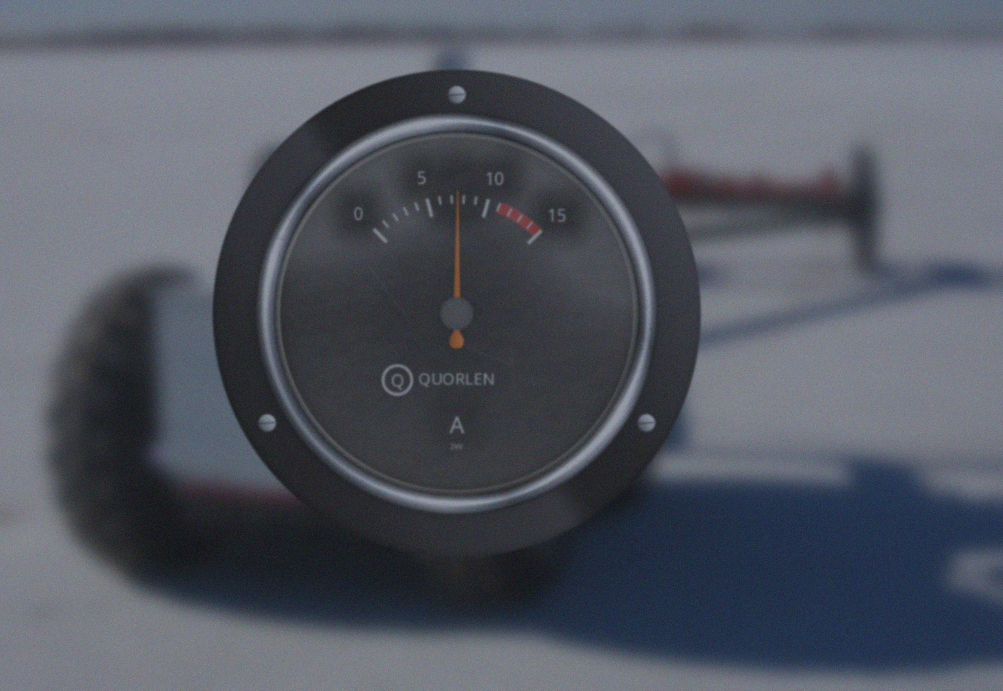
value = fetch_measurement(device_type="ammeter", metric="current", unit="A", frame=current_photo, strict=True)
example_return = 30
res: 7.5
